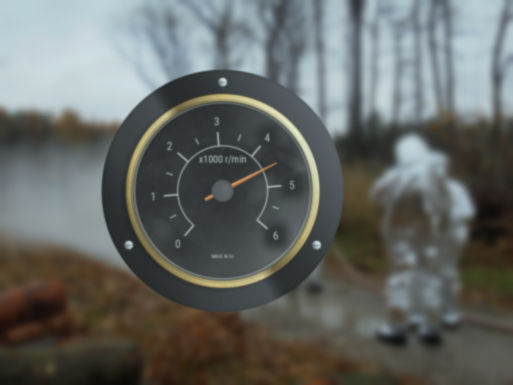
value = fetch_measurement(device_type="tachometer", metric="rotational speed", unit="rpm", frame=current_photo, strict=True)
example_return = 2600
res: 4500
